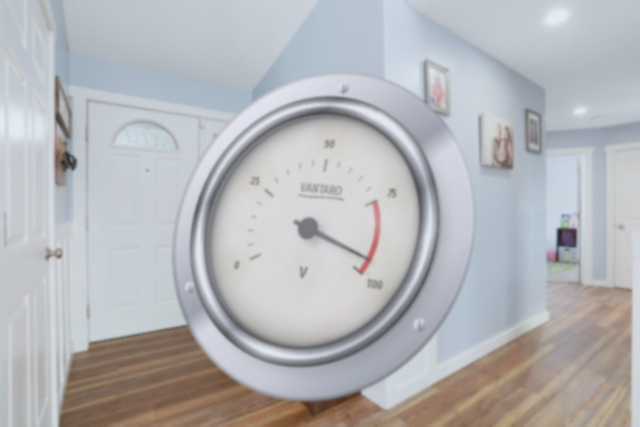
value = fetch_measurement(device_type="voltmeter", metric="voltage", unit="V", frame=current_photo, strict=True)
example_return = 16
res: 95
